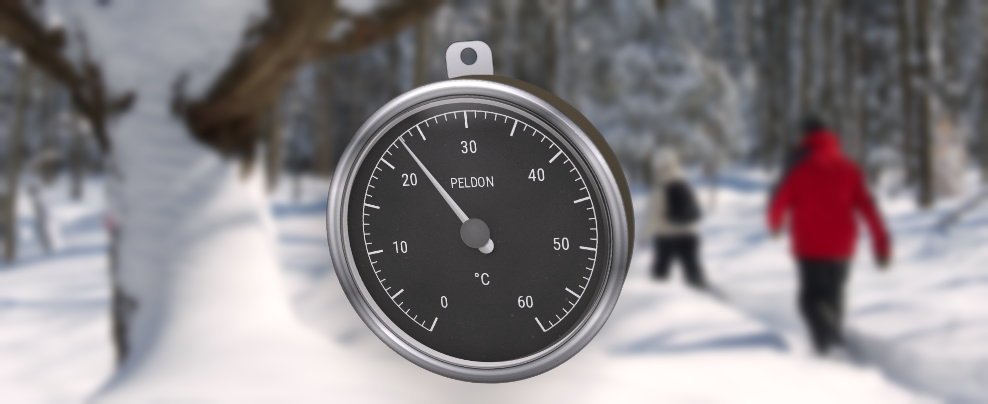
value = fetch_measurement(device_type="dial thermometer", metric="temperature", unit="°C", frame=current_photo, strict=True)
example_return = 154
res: 23
